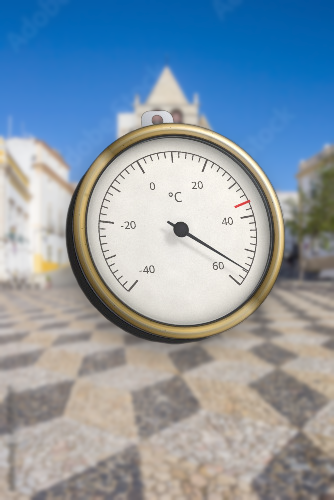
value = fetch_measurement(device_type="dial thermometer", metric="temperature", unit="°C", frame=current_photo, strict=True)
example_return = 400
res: 56
